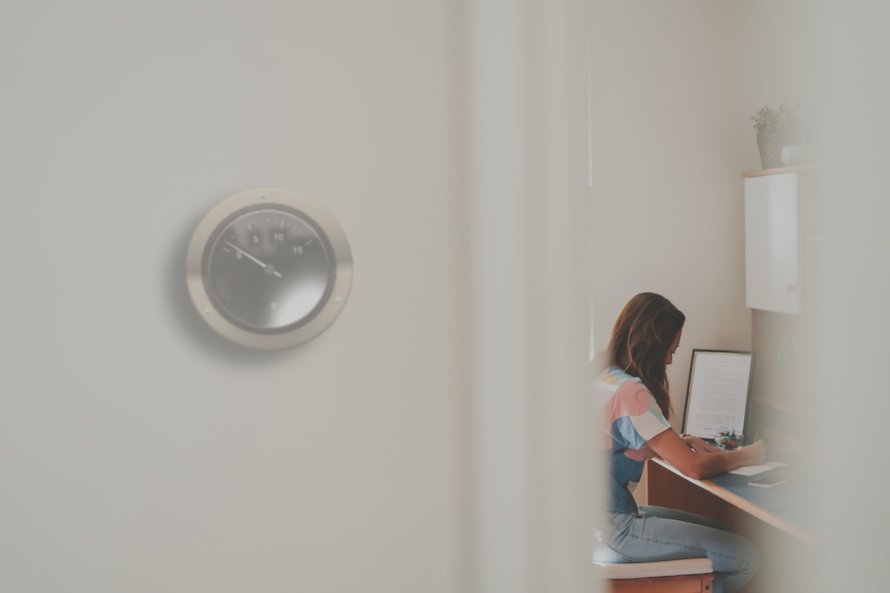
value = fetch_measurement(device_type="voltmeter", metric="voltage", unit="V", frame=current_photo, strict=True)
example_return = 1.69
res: 1
